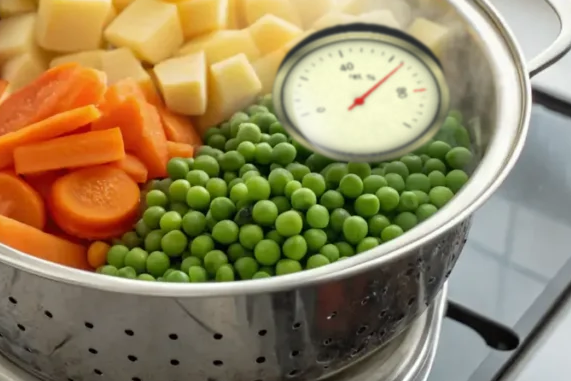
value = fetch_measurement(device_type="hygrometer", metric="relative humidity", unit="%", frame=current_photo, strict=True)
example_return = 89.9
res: 64
